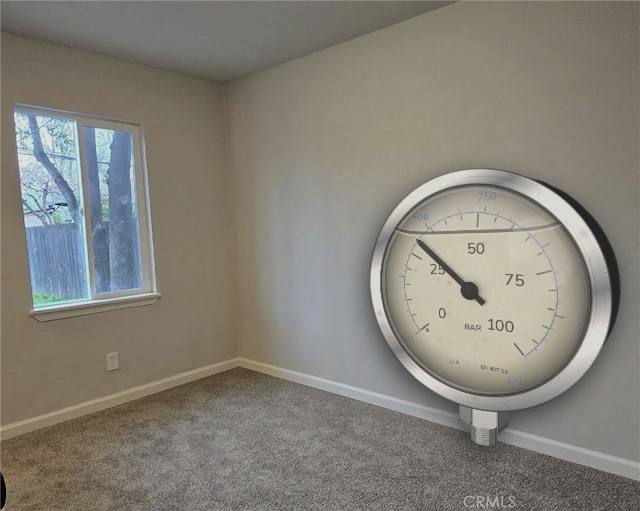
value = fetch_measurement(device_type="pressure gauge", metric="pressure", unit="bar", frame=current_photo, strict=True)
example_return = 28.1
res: 30
